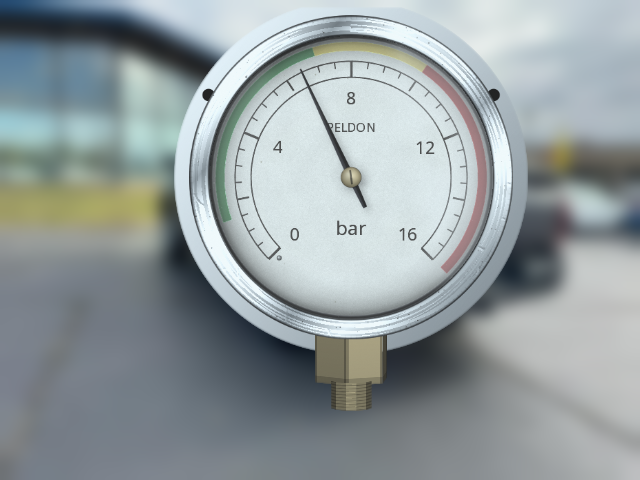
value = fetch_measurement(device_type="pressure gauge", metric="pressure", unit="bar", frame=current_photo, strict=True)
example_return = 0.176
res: 6.5
